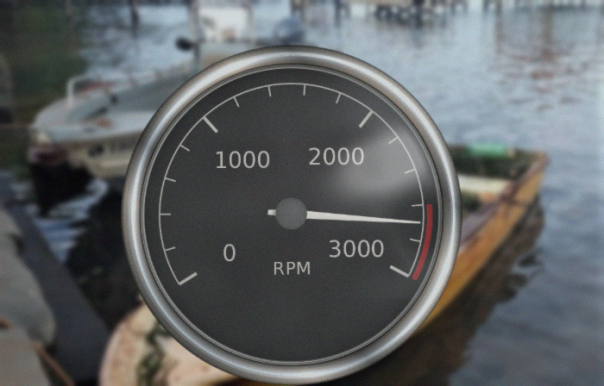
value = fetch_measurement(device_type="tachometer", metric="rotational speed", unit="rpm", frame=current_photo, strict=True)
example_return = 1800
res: 2700
